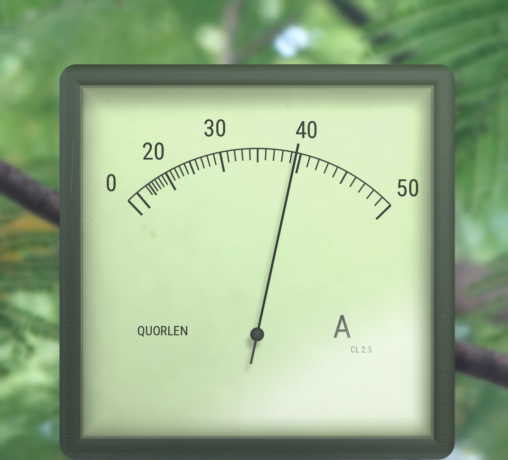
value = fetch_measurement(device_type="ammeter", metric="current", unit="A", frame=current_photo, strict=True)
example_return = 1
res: 39.5
